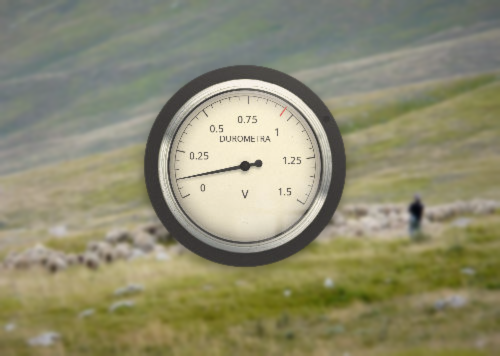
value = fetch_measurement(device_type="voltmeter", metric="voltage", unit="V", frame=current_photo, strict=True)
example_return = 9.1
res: 0.1
